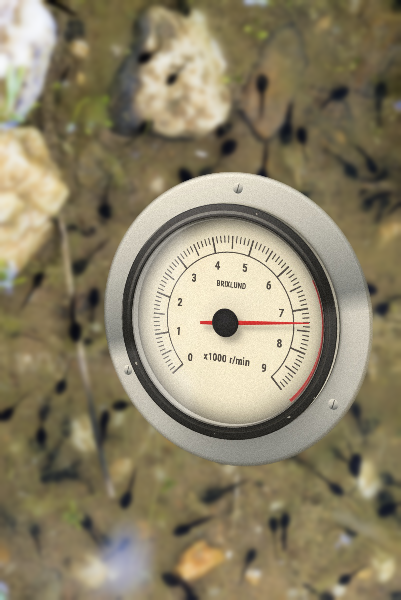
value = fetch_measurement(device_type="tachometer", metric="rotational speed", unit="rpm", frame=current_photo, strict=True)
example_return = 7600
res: 7300
